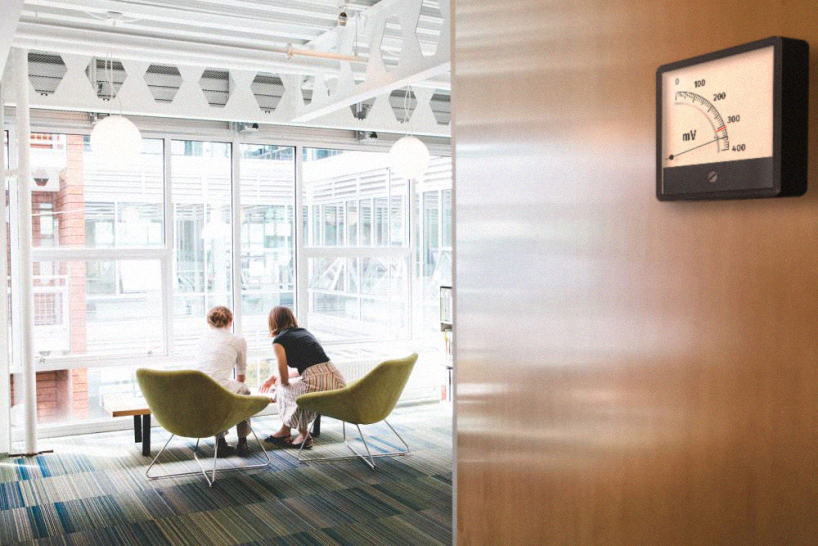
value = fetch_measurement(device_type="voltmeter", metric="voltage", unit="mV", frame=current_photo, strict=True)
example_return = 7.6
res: 350
